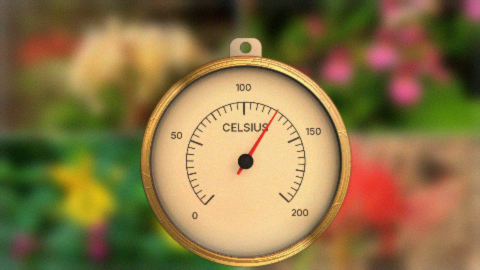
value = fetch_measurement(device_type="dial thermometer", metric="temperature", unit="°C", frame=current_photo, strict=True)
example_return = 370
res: 125
